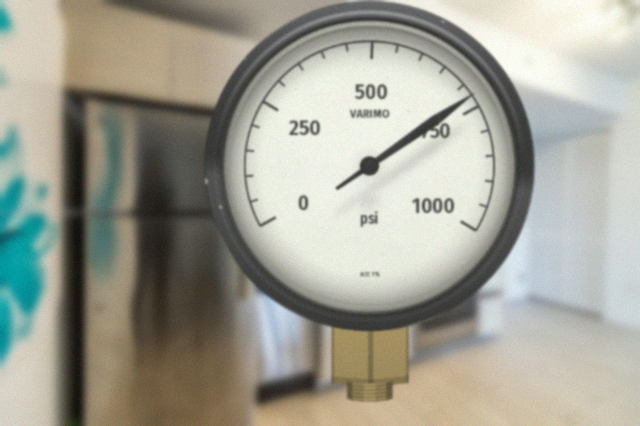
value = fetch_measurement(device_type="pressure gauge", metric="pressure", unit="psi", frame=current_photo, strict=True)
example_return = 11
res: 725
